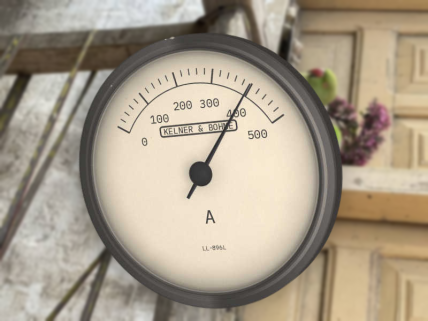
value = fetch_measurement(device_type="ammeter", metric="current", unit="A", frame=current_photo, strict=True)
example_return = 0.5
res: 400
